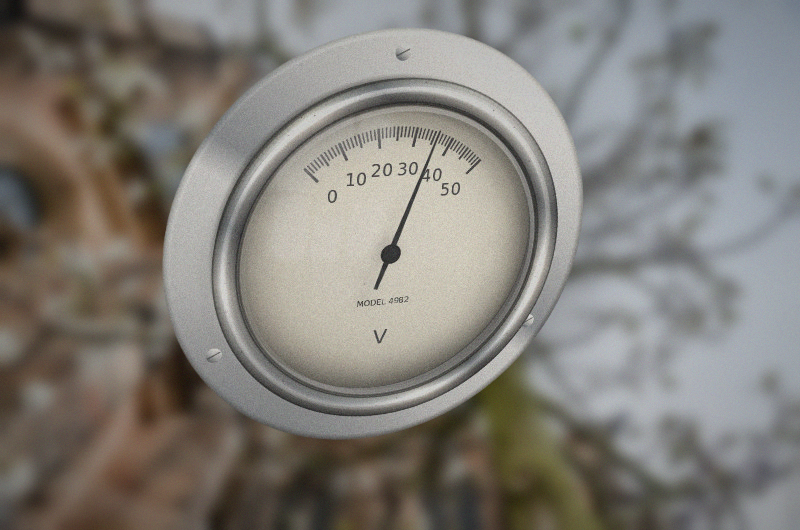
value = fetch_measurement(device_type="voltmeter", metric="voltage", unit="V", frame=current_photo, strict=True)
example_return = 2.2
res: 35
